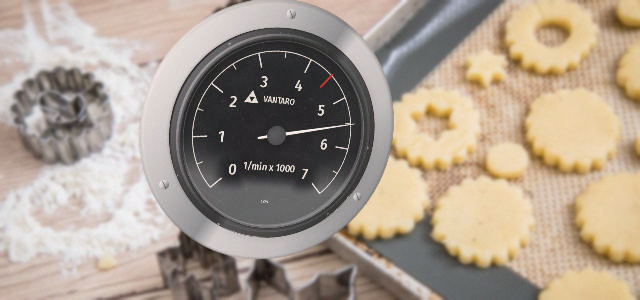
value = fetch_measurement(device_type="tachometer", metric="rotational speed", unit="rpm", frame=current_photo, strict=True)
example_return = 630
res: 5500
